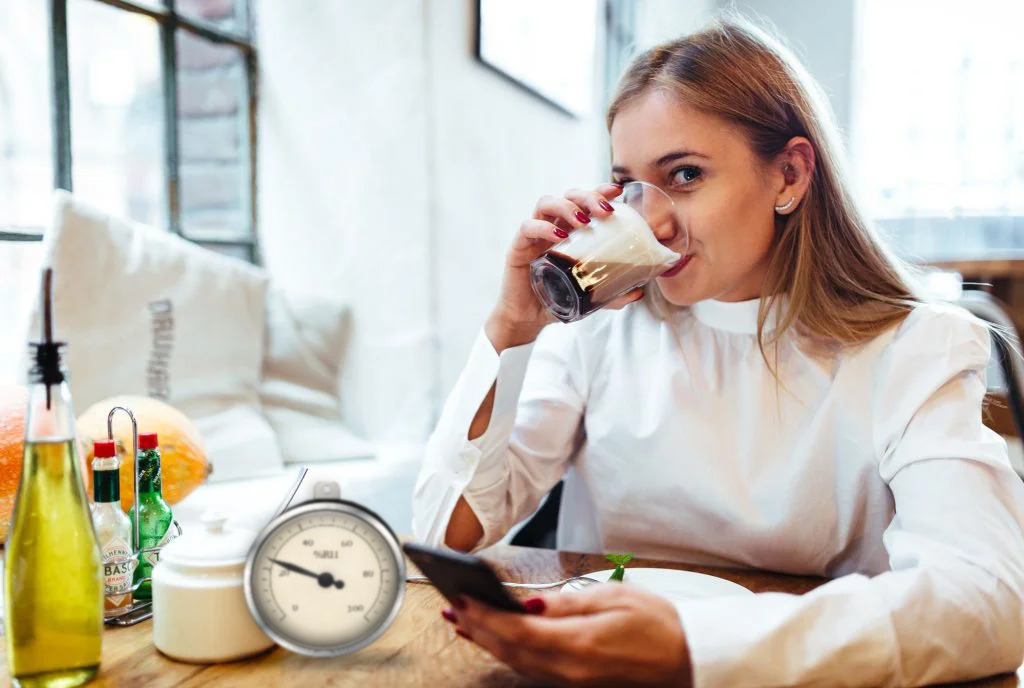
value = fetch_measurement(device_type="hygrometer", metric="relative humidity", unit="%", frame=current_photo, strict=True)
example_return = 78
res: 24
